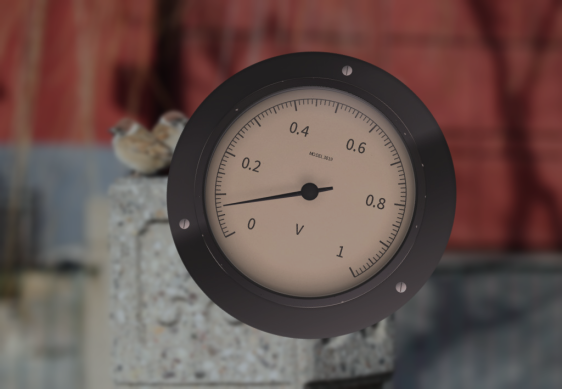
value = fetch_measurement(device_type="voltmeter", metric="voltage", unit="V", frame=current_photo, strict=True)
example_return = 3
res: 0.07
